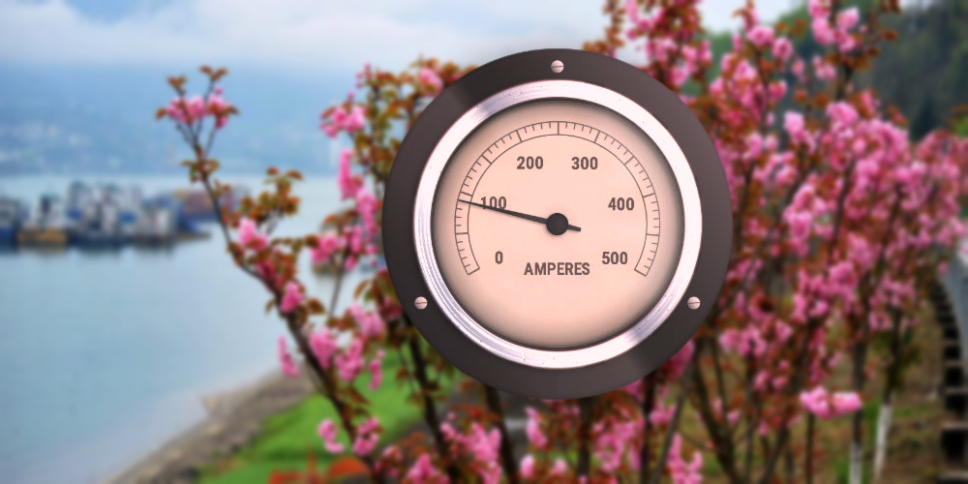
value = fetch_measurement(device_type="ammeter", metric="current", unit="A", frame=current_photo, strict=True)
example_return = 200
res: 90
